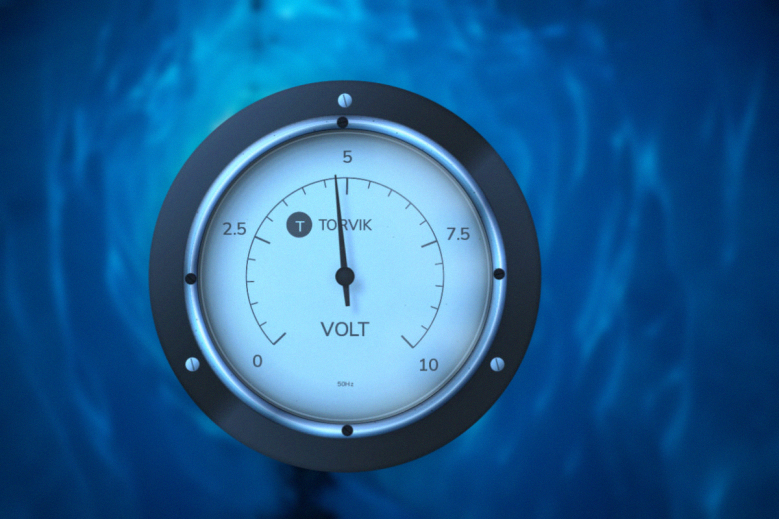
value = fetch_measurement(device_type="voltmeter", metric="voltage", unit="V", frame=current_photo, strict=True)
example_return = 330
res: 4.75
